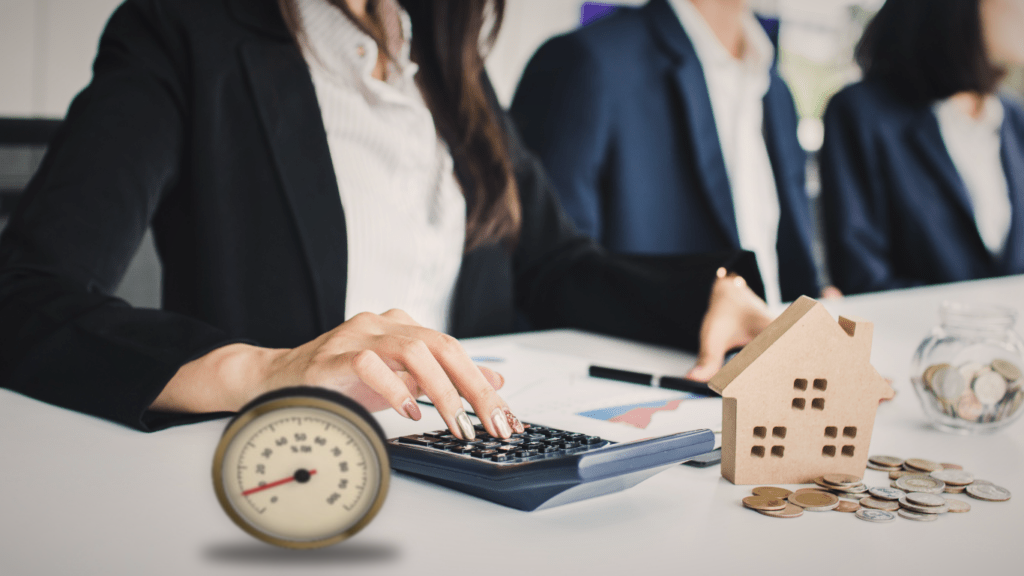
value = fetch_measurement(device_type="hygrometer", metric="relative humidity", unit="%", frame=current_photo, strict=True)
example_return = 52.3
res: 10
